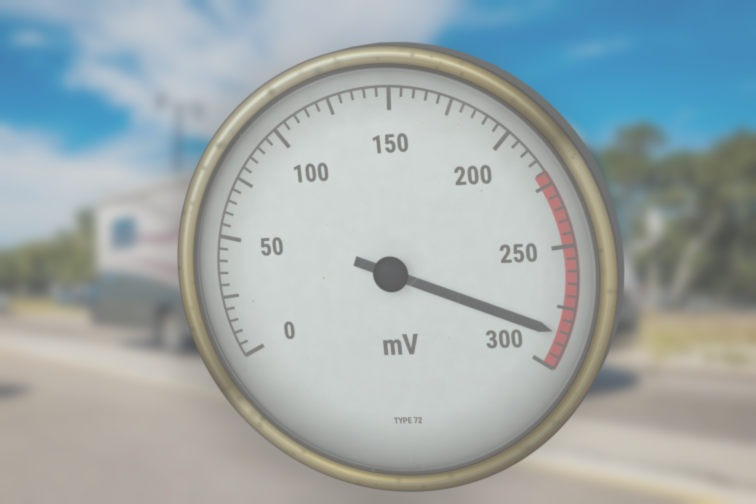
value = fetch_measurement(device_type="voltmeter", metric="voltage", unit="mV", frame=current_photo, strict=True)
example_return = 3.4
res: 285
